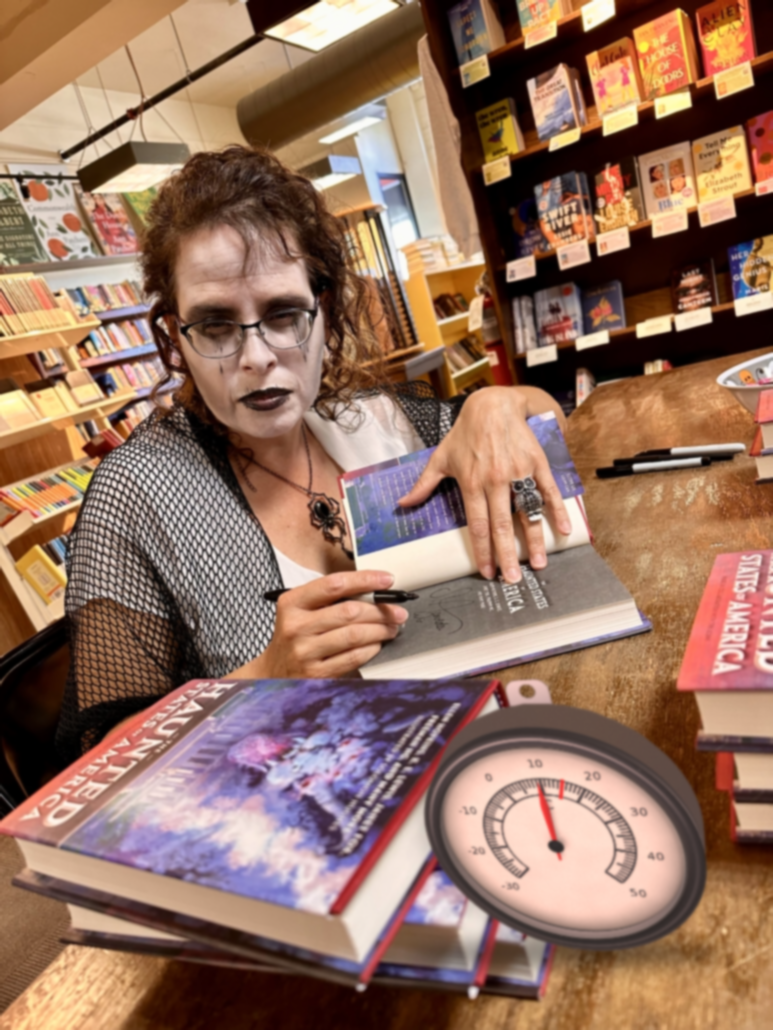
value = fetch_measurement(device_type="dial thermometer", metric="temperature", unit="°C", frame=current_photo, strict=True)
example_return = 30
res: 10
